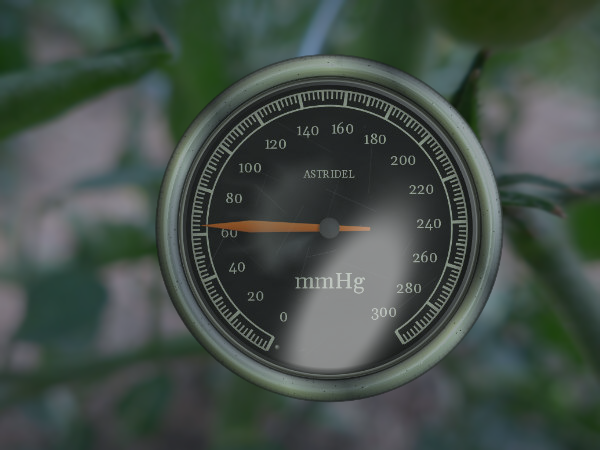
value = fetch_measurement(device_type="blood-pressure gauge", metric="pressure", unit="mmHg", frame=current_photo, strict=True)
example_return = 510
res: 64
